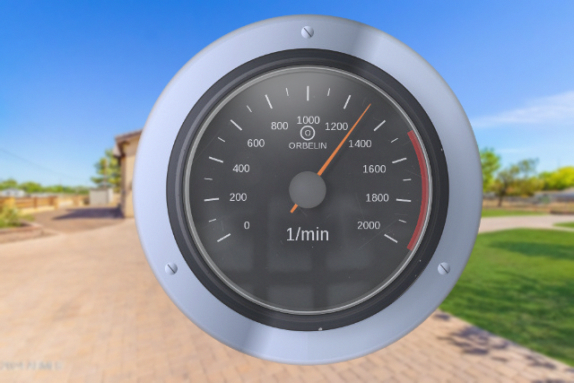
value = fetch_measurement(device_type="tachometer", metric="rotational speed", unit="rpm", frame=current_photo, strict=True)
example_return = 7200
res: 1300
